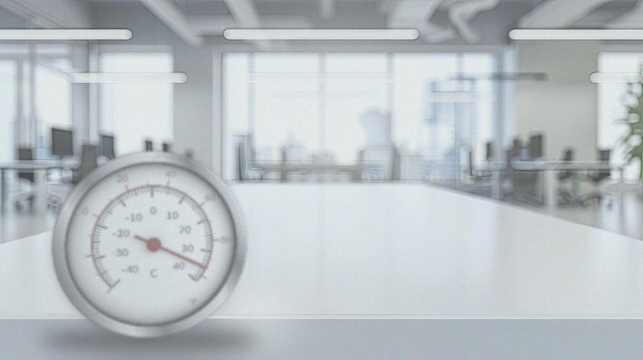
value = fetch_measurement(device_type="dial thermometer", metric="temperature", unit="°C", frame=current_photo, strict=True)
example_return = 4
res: 35
